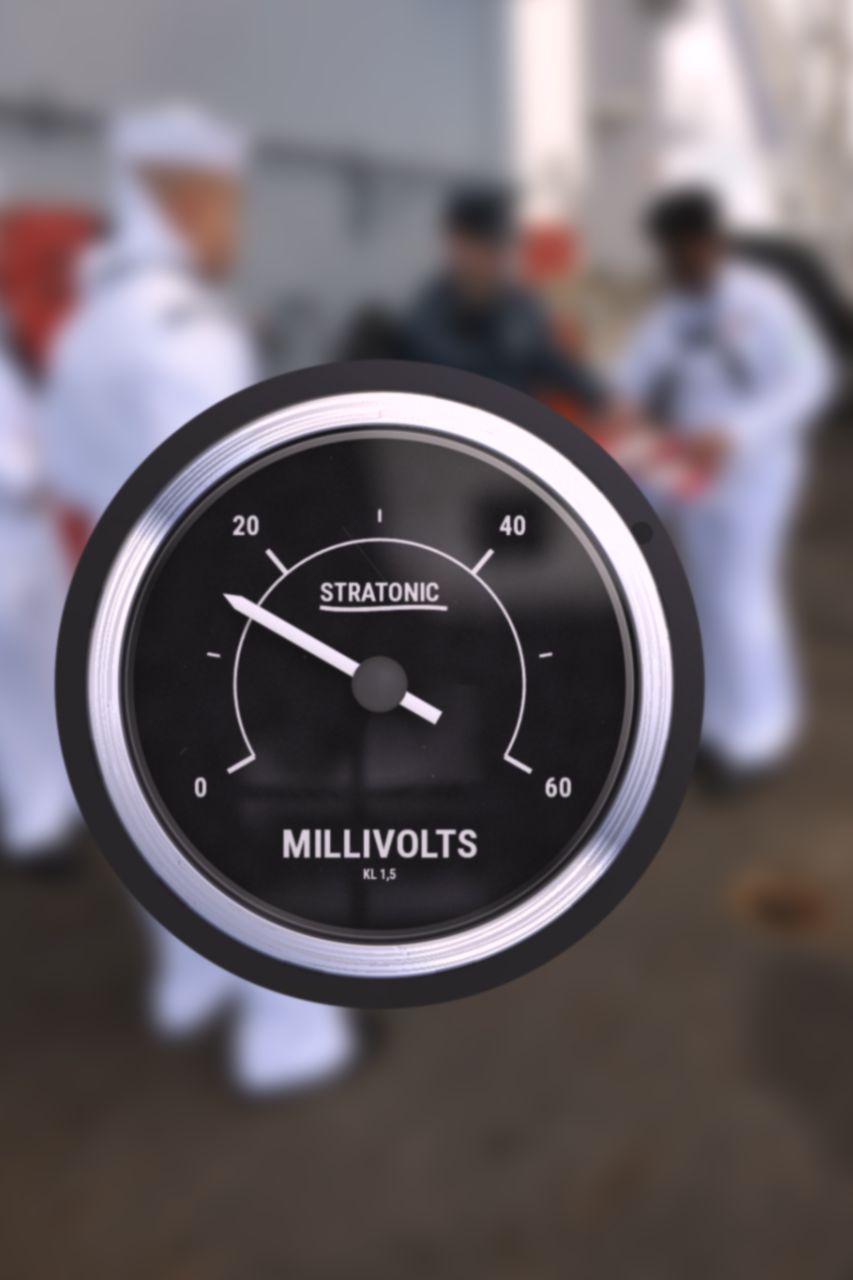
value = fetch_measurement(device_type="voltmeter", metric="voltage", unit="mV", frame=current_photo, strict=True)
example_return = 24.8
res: 15
